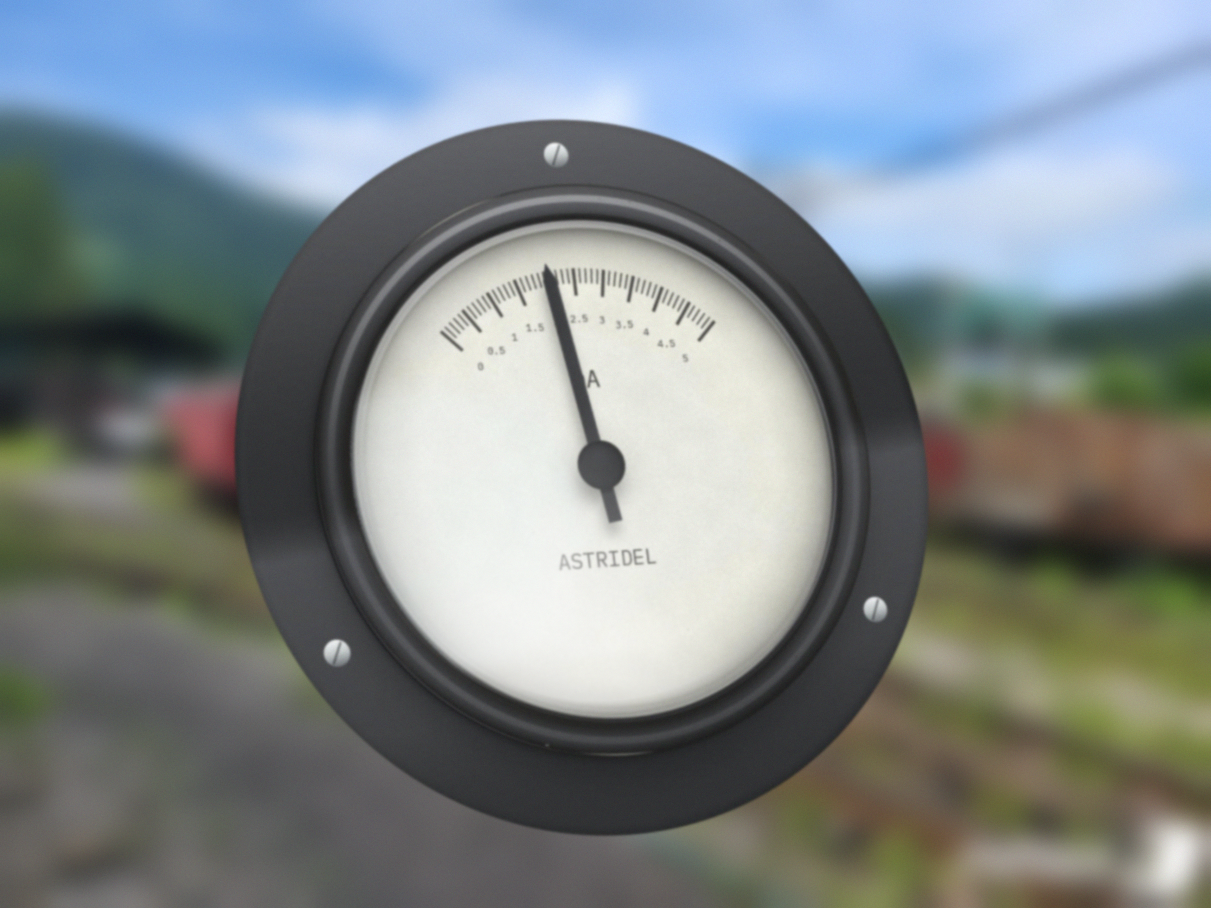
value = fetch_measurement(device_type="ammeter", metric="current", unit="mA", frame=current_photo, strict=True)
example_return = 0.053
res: 2
